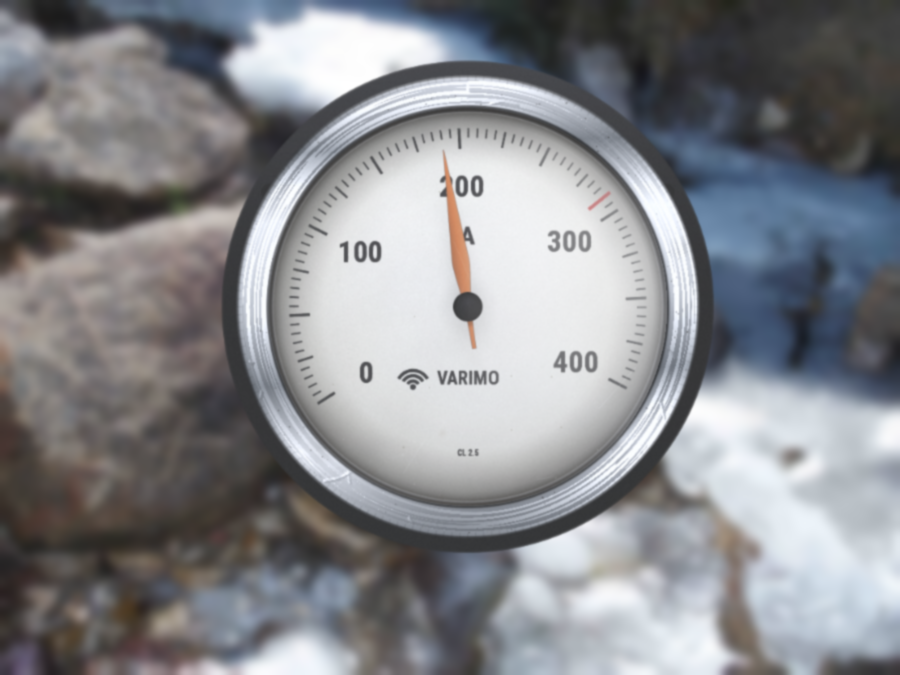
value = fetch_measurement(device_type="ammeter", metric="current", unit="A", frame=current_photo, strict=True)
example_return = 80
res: 190
